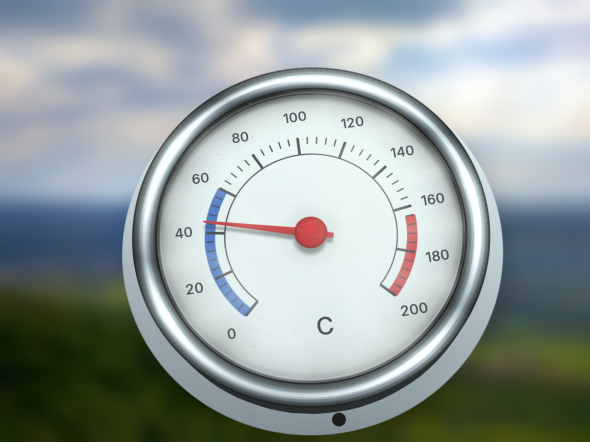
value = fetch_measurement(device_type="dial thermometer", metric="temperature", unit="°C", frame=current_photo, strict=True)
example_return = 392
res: 44
